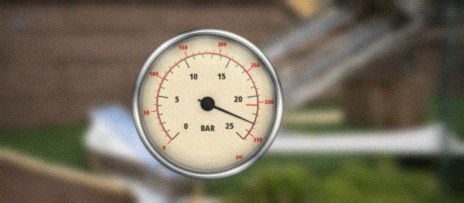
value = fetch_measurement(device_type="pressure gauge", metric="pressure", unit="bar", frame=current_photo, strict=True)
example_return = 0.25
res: 23
